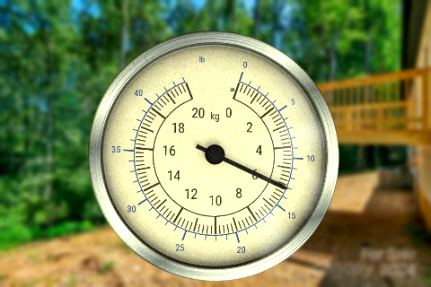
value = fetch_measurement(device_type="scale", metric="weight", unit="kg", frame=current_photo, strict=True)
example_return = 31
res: 6
